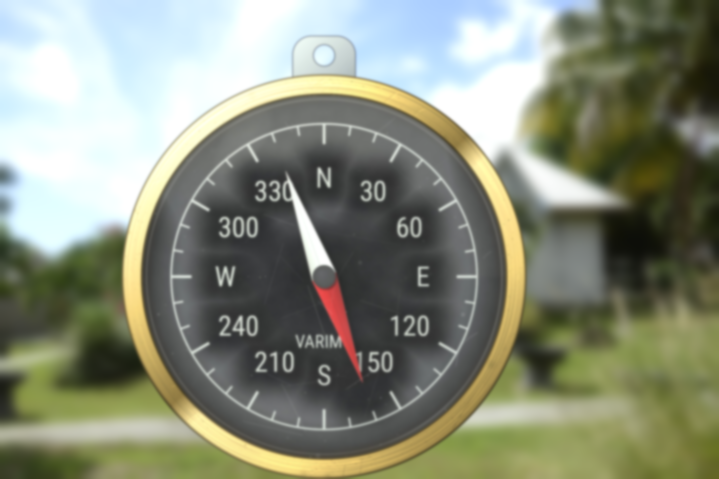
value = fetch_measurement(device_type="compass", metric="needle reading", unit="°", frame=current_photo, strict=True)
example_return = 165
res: 160
